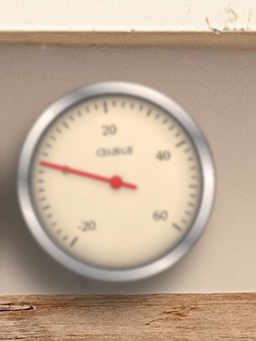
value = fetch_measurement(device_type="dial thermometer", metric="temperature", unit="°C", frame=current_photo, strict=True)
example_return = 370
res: 0
